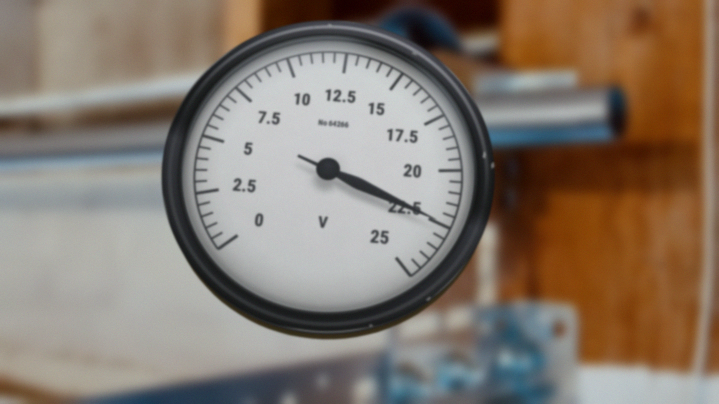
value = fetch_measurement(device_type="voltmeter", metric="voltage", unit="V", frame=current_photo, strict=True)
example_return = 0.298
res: 22.5
